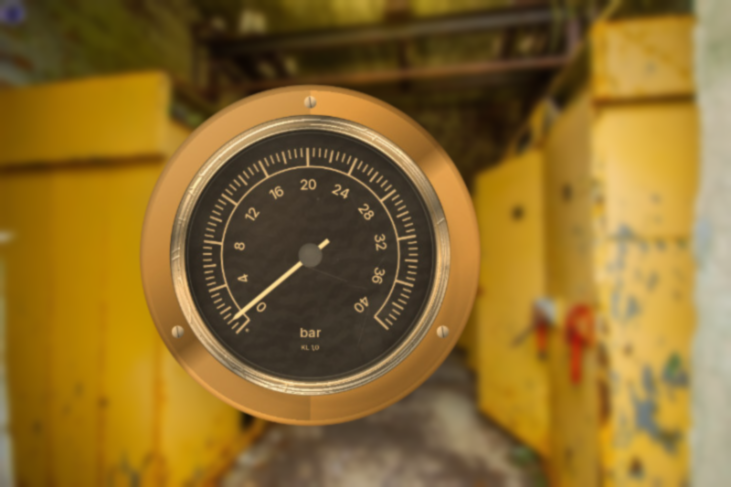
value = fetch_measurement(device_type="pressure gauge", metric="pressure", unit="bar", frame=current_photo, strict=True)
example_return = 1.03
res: 1
